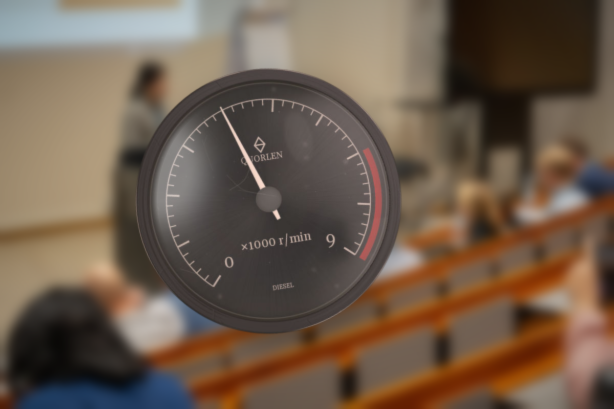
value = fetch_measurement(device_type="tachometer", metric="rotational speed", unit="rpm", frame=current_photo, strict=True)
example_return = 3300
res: 4000
